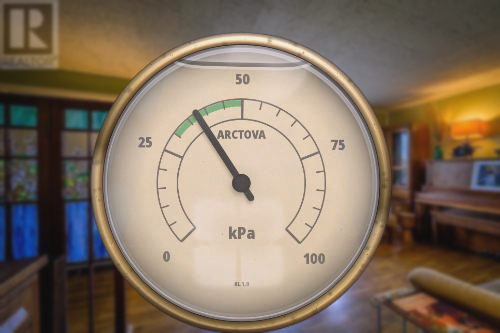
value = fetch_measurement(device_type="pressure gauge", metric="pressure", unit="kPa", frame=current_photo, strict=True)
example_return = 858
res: 37.5
